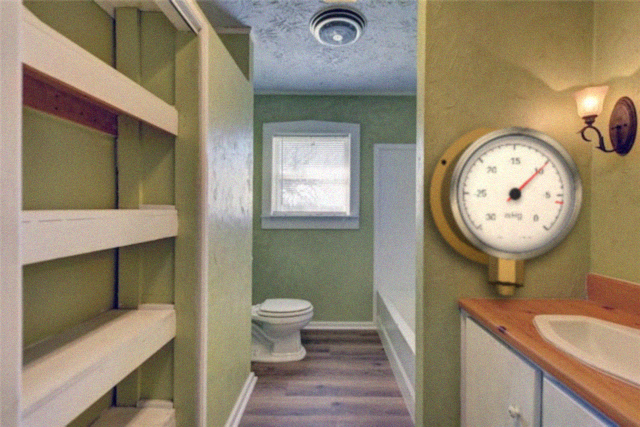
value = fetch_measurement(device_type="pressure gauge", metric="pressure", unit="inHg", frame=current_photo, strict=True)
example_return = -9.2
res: -10
